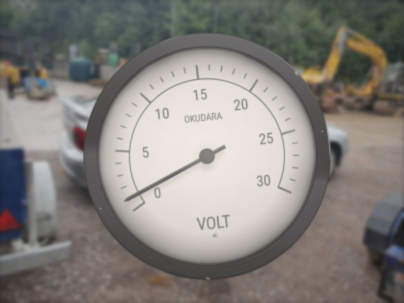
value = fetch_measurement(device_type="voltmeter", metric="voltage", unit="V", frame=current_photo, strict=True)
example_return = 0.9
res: 1
